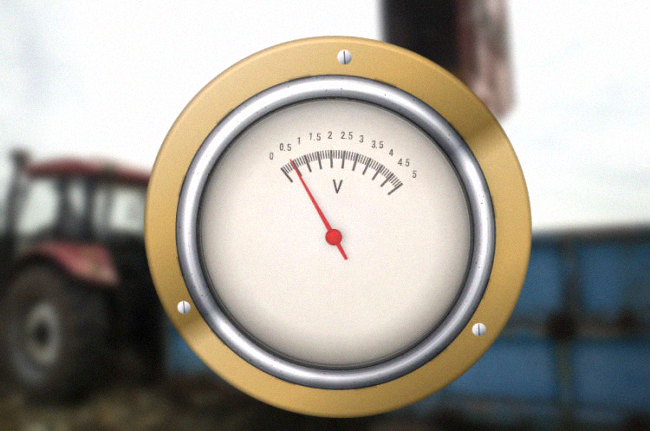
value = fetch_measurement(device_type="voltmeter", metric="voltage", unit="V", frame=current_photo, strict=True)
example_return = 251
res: 0.5
